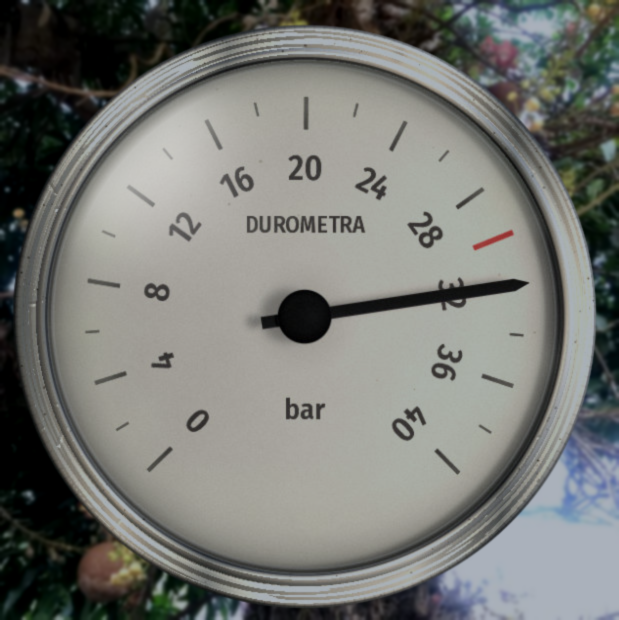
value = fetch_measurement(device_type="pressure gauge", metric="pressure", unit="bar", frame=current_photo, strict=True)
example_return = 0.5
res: 32
